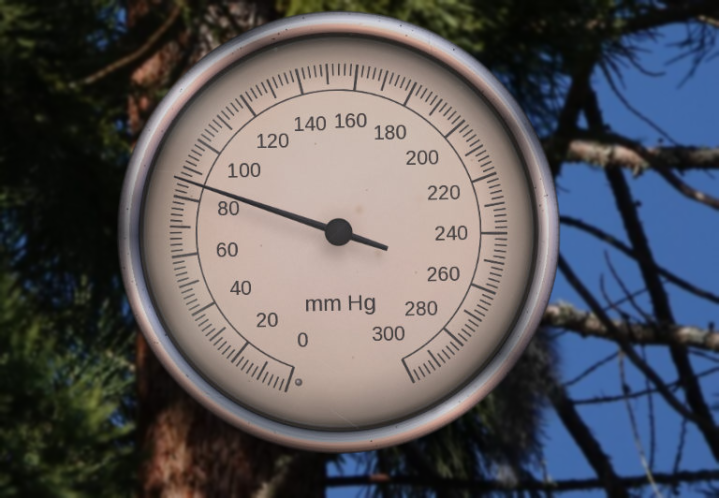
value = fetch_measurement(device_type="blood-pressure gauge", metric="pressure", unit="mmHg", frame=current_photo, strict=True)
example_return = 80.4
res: 86
